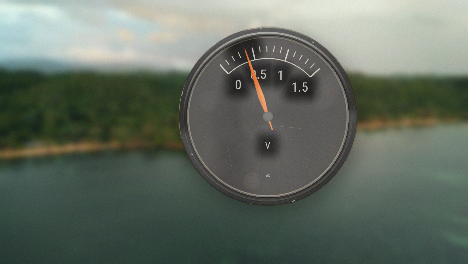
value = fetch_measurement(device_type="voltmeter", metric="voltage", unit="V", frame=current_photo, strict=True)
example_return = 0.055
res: 0.4
